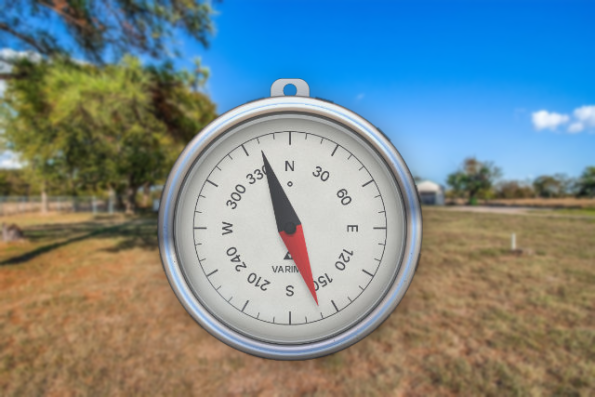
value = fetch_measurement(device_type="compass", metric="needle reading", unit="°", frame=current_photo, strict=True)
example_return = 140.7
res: 160
